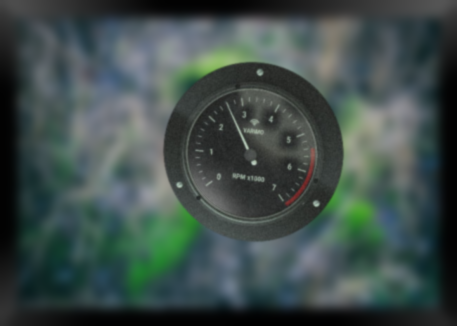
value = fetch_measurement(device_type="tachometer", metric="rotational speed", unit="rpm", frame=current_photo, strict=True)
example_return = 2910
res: 2600
